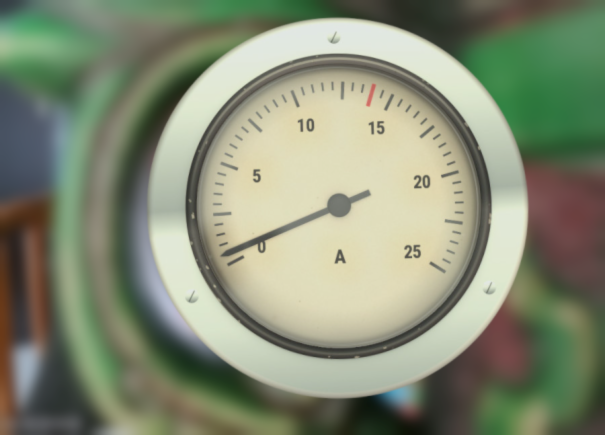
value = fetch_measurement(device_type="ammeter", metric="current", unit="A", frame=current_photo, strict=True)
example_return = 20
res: 0.5
